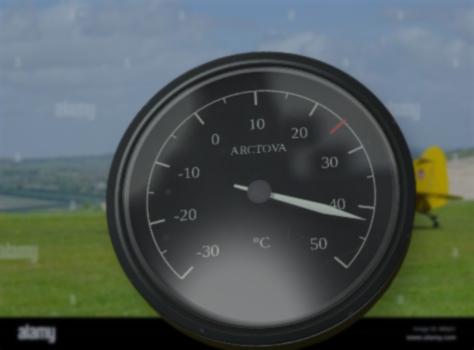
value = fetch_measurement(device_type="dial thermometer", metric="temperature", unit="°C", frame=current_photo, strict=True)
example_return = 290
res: 42.5
